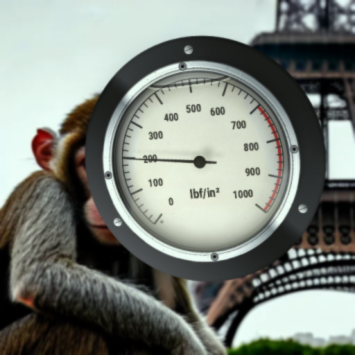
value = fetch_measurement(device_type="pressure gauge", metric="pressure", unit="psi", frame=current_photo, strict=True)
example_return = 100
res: 200
